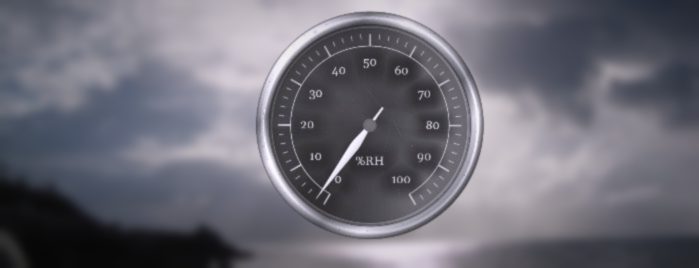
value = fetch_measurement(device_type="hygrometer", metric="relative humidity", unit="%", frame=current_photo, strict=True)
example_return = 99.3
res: 2
